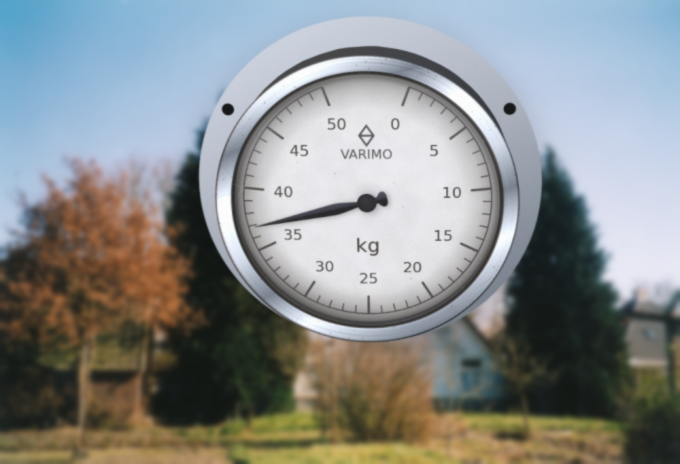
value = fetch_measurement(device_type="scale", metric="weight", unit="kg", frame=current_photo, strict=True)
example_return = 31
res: 37
